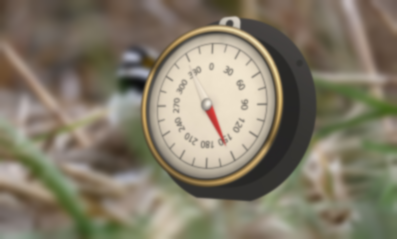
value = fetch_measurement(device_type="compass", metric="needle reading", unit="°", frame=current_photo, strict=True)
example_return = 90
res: 150
